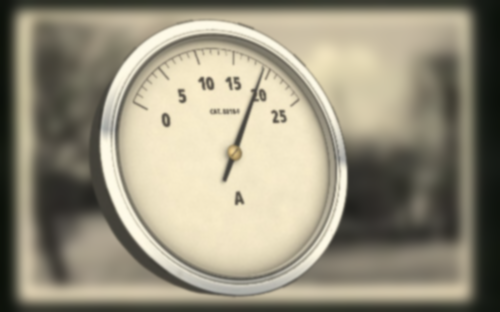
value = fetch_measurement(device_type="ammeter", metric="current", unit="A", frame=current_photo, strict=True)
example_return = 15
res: 19
